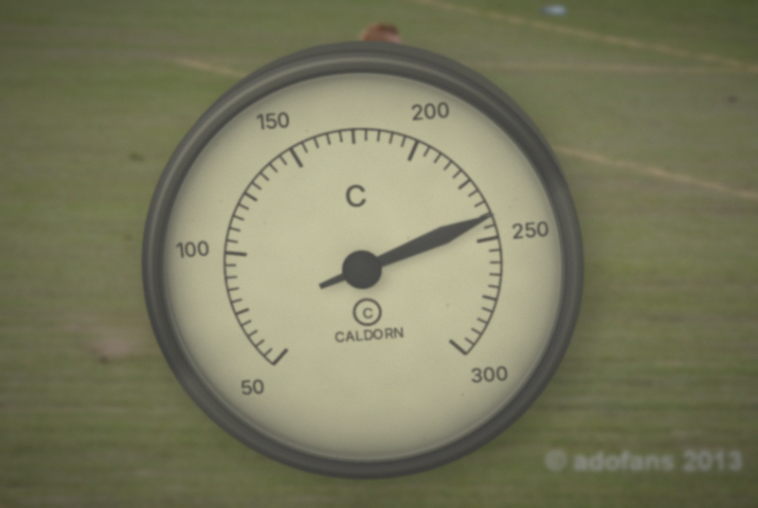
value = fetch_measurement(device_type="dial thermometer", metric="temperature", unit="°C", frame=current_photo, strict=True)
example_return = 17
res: 240
